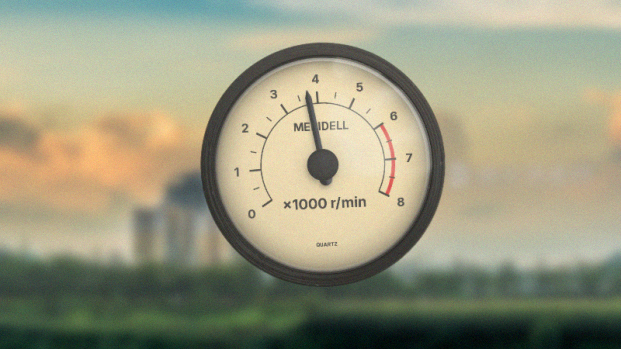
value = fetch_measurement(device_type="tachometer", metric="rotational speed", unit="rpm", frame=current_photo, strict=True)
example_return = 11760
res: 3750
